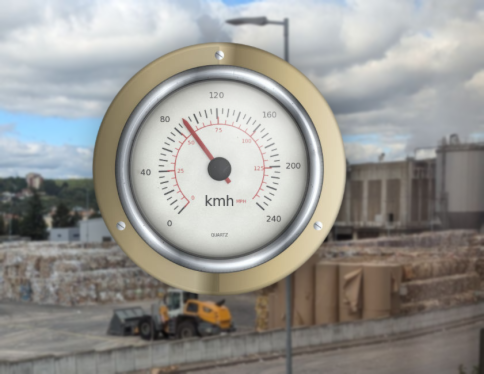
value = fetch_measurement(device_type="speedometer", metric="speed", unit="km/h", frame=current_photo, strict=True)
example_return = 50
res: 90
